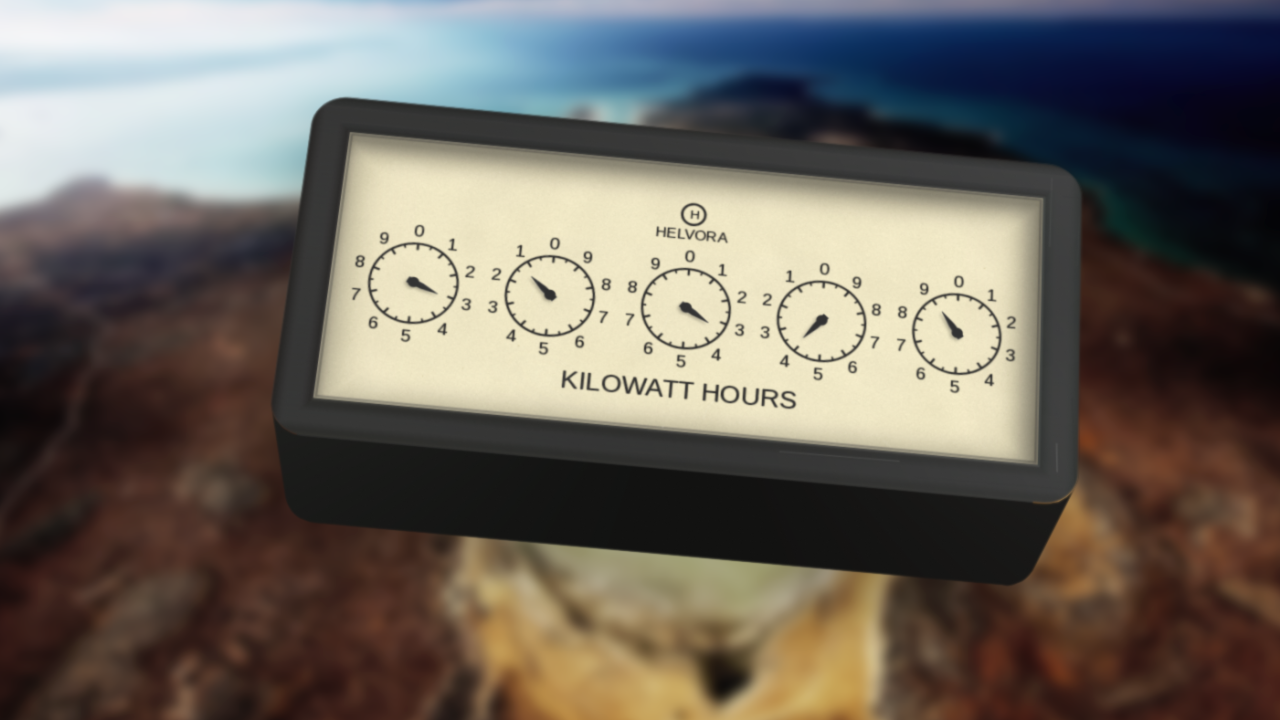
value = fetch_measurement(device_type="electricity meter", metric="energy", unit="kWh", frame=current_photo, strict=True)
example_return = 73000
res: 31339
